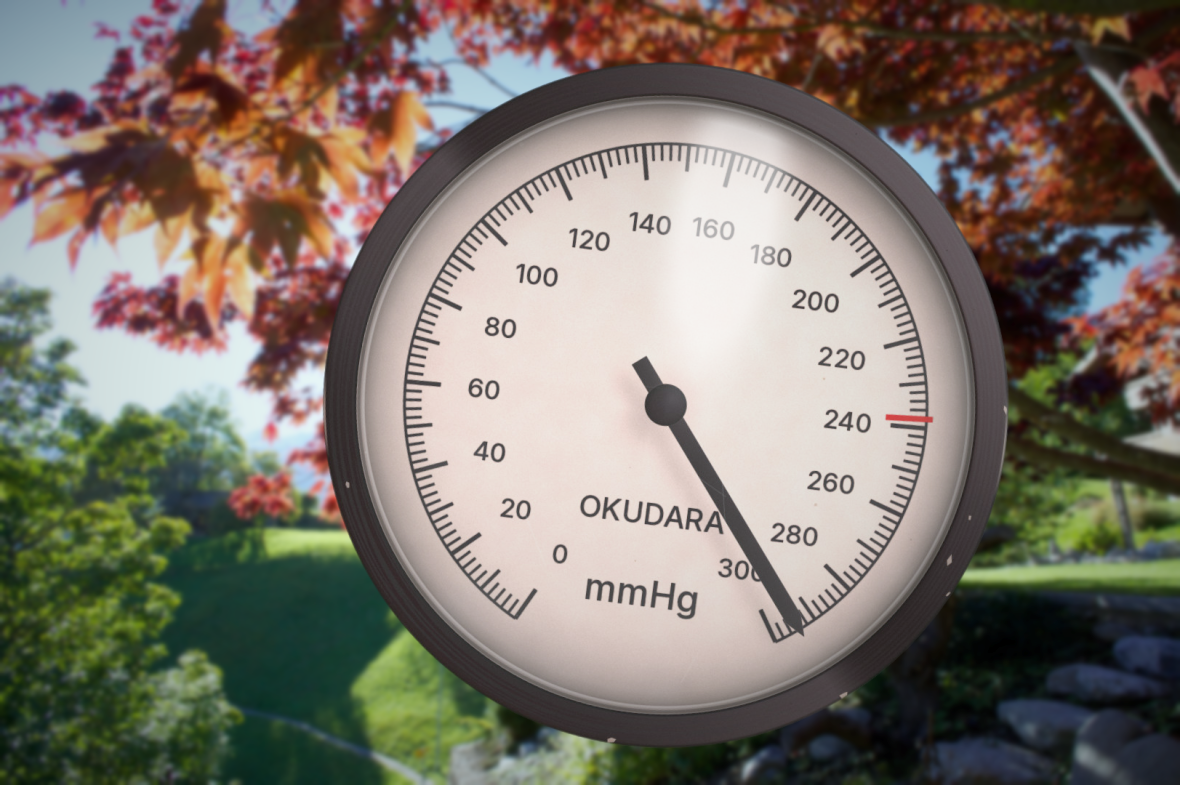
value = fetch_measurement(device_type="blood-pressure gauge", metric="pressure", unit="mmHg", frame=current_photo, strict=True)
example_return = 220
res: 294
